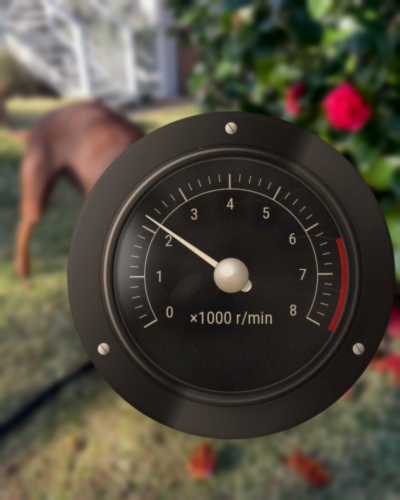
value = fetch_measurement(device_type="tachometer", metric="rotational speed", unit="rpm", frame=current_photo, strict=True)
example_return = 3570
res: 2200
